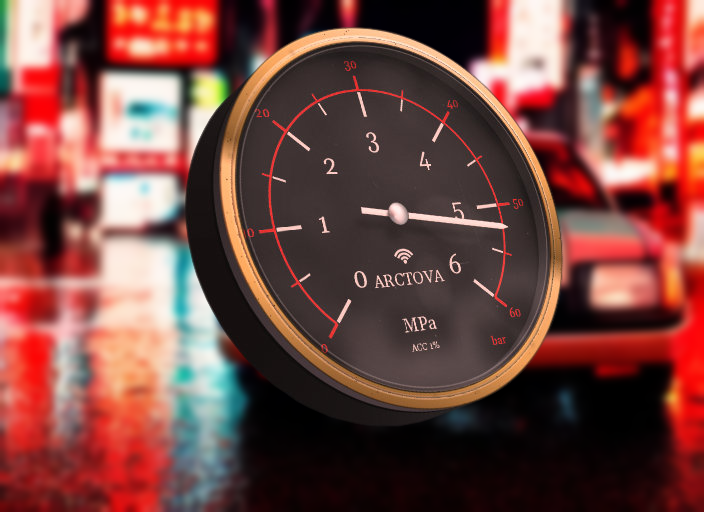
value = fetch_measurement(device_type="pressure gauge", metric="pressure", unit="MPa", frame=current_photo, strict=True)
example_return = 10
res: 5.25
